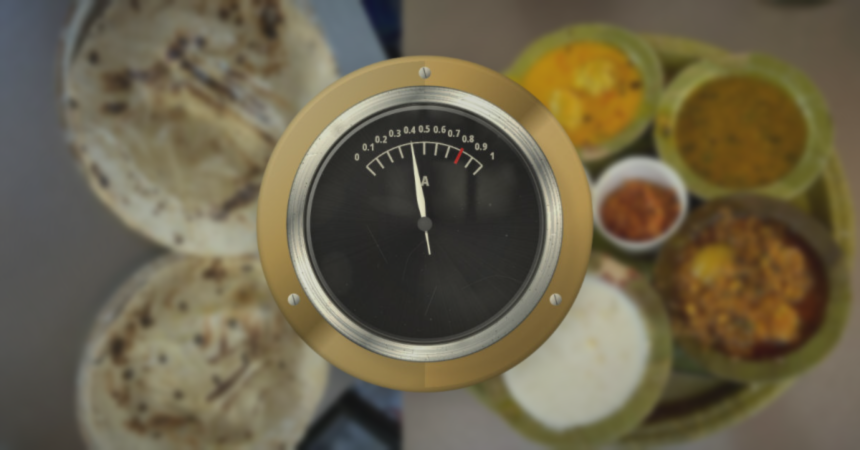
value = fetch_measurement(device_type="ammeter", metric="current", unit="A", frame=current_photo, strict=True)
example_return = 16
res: 0.4
